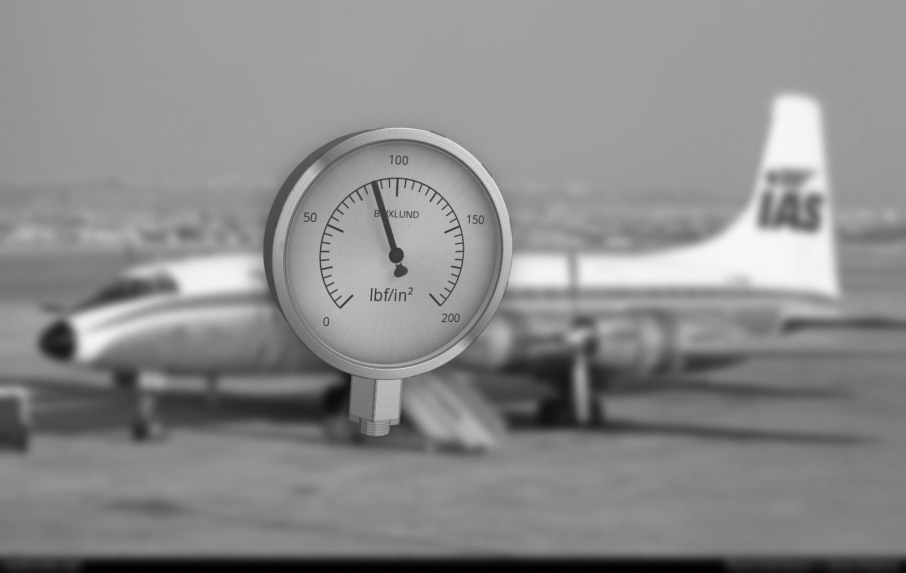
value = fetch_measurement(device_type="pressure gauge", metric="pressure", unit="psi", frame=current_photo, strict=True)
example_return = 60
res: 85
